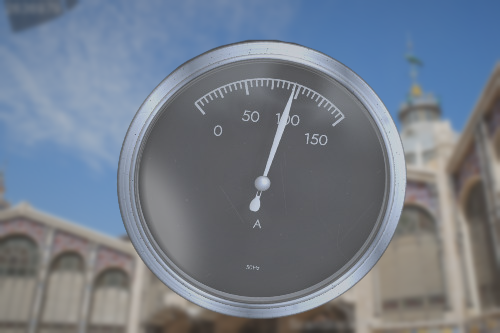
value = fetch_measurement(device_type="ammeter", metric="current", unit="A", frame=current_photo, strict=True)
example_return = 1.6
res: 95
